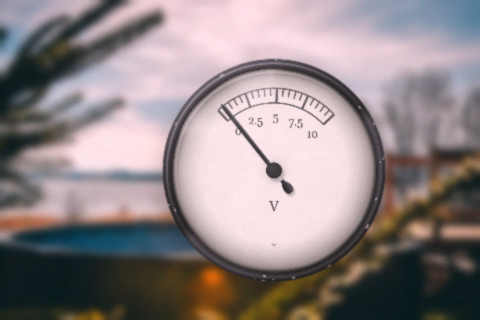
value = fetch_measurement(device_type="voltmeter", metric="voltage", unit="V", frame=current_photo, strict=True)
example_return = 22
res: 0.5
